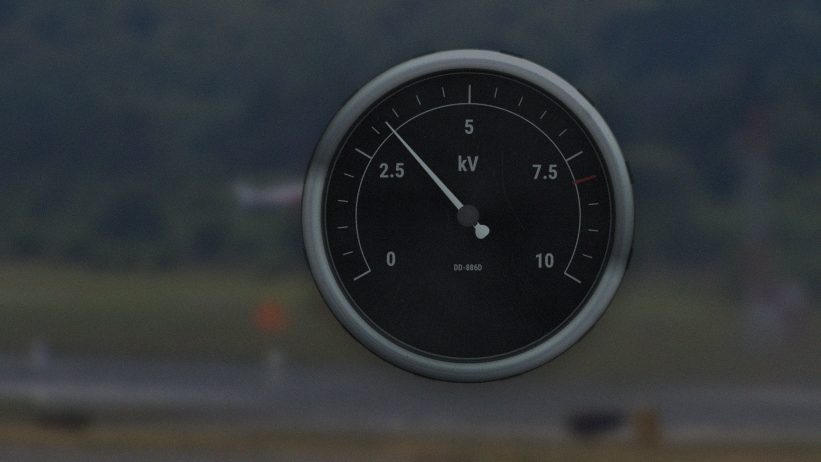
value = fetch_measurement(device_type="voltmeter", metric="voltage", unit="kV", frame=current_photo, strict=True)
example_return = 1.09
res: 3.25
